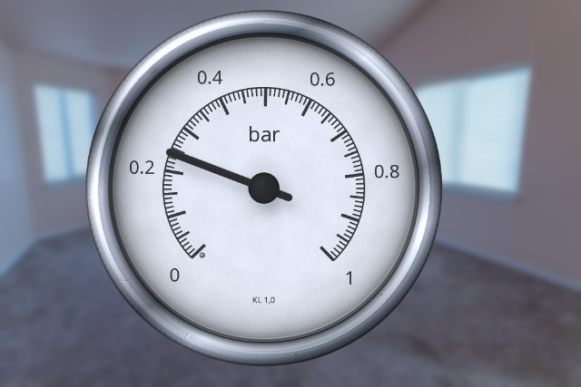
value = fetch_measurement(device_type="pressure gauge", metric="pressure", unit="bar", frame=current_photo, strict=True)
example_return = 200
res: 0.24
